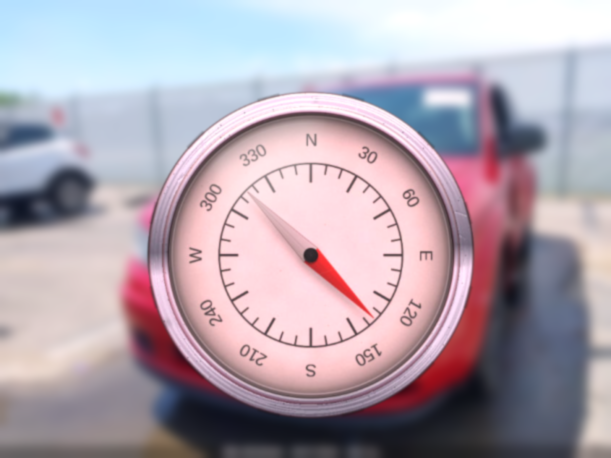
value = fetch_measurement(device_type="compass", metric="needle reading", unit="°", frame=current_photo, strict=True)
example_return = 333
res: 135
